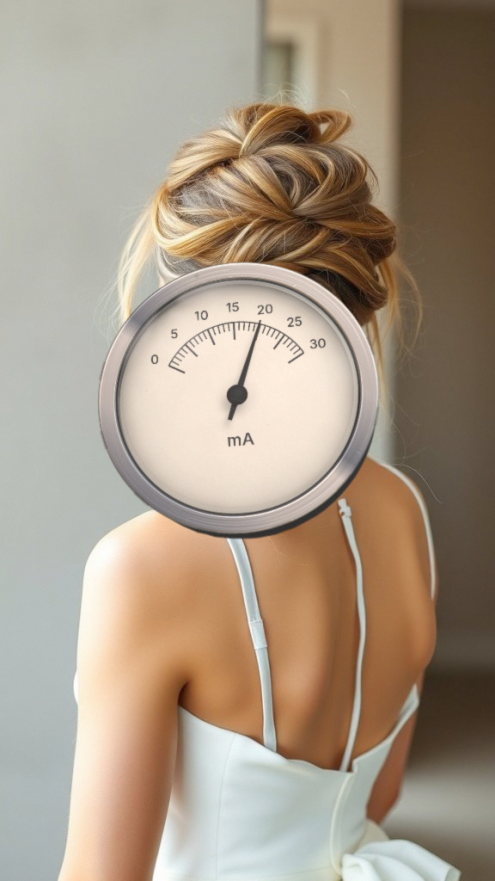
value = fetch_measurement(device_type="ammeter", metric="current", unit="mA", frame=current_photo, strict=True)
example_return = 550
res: 20
